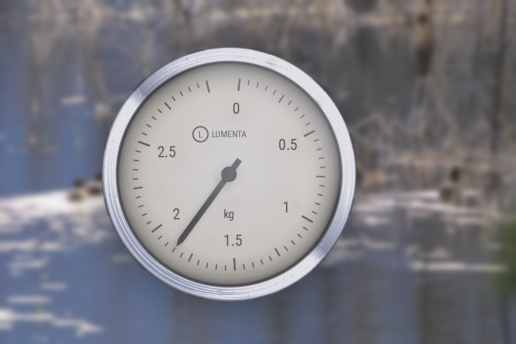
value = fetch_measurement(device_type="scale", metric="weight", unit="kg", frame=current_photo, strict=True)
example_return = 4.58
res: 1.85
